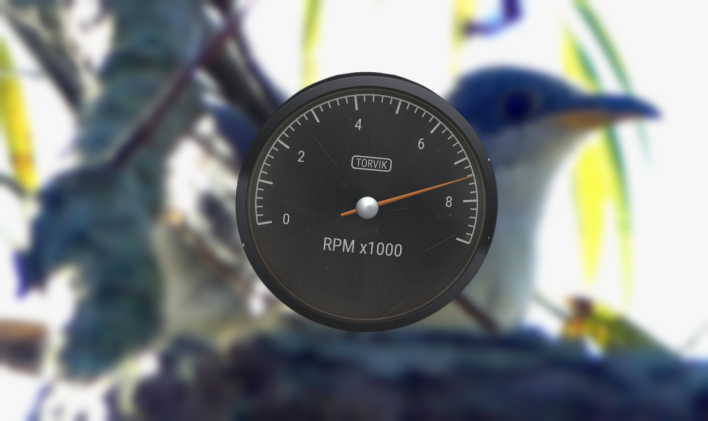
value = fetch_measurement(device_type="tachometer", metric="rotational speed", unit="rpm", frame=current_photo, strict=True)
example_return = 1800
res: 7400
